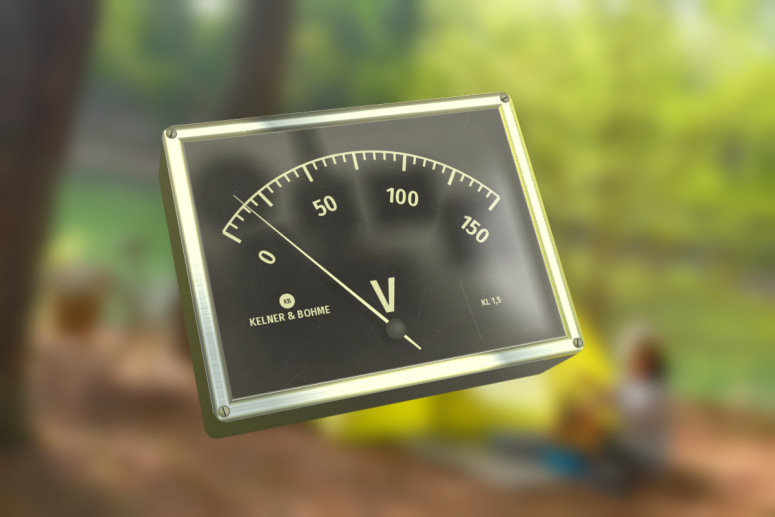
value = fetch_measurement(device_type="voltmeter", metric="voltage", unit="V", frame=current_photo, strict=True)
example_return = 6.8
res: 15
